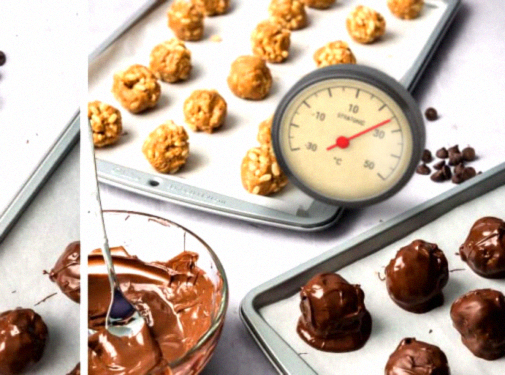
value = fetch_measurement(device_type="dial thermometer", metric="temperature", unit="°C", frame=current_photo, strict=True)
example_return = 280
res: 25
